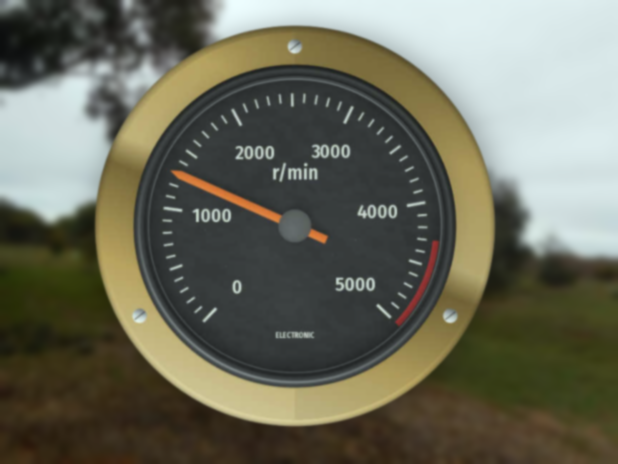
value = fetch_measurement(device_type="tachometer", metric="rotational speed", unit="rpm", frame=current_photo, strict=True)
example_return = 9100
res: 1300
